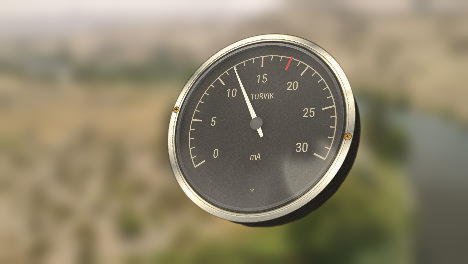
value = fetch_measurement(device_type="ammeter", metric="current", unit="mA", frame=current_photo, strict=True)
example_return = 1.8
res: 12
